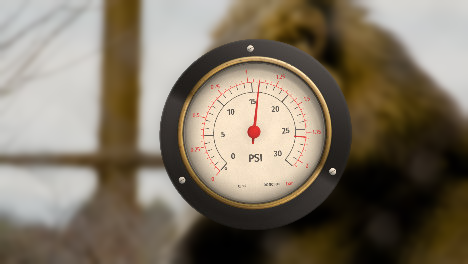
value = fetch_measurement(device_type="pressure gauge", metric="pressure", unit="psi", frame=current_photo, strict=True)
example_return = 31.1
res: 16
